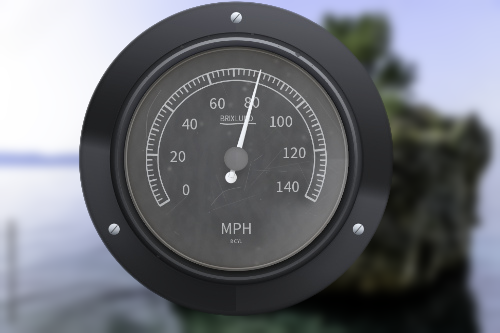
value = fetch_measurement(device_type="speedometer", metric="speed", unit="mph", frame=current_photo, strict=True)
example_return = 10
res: 80
